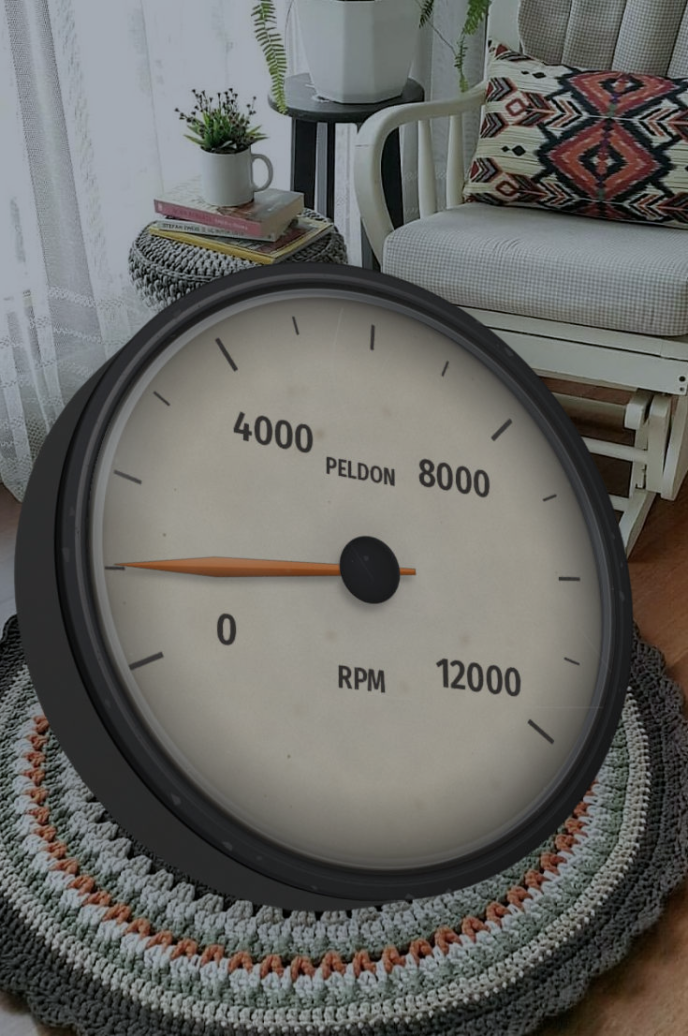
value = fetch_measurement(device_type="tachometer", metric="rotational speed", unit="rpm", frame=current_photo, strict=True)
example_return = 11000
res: 1000
